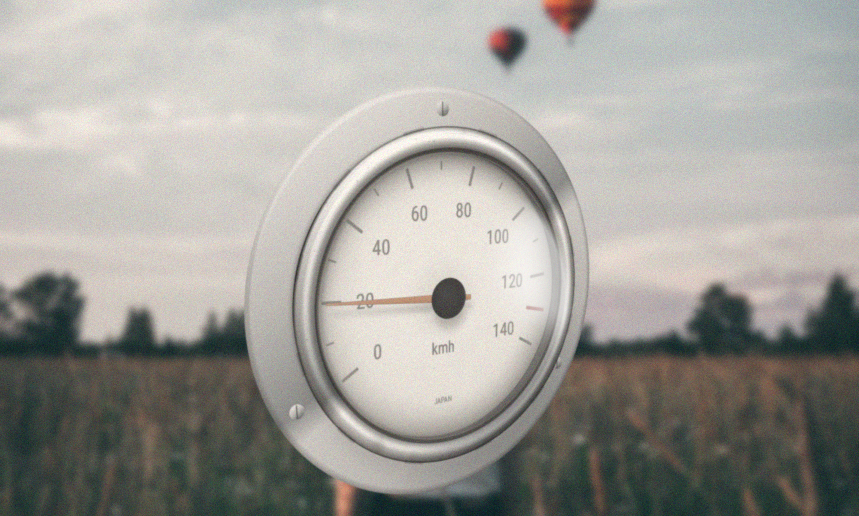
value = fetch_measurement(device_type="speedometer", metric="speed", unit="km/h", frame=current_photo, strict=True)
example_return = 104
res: 20
